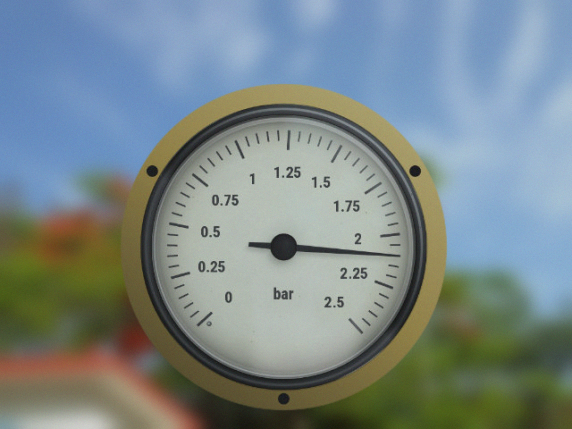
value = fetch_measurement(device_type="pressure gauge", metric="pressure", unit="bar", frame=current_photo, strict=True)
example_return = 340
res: 2.1
